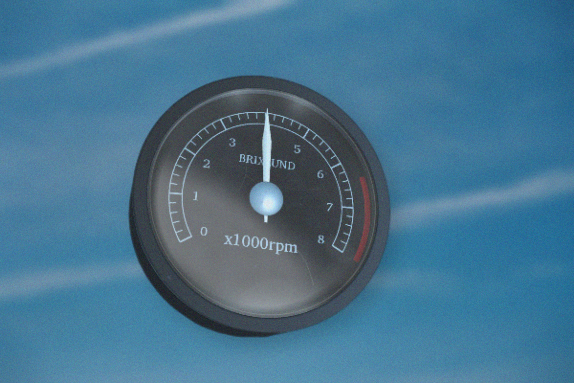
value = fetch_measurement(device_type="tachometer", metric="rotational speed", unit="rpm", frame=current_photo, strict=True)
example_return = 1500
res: 4000
